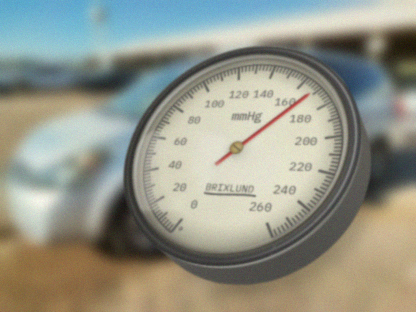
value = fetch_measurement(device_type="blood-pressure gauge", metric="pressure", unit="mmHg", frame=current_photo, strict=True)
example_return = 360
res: 170
